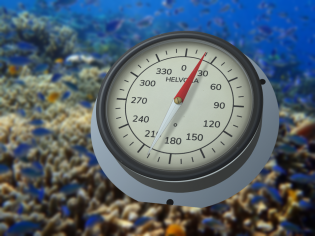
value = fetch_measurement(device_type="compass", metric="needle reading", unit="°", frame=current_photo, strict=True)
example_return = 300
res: 20
